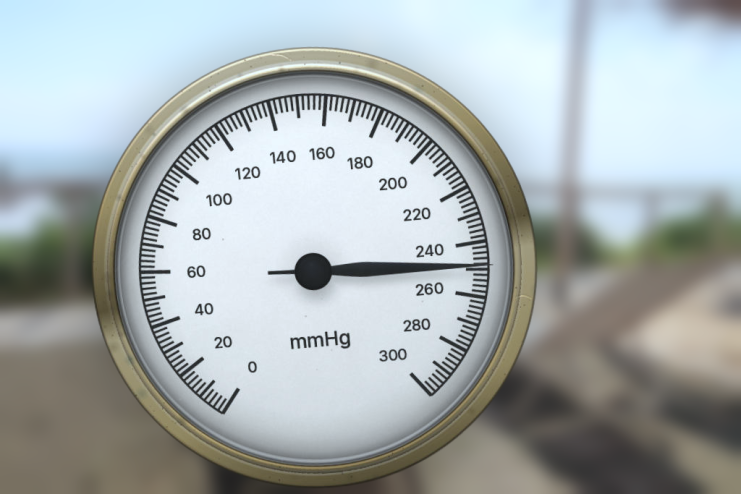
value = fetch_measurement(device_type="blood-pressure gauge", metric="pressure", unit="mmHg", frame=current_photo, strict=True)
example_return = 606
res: 248
